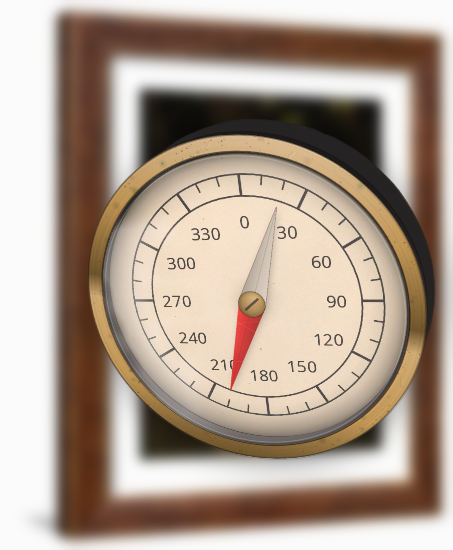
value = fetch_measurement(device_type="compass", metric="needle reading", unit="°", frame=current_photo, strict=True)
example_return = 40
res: 200
